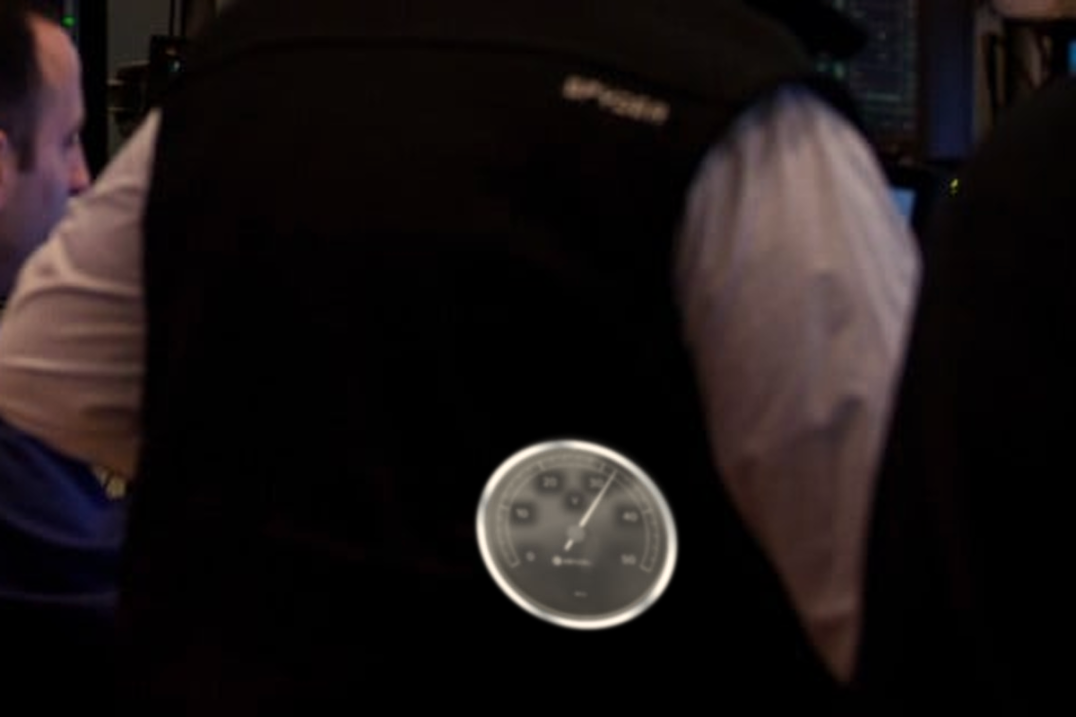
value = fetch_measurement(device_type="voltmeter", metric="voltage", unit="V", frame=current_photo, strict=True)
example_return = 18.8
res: 32
